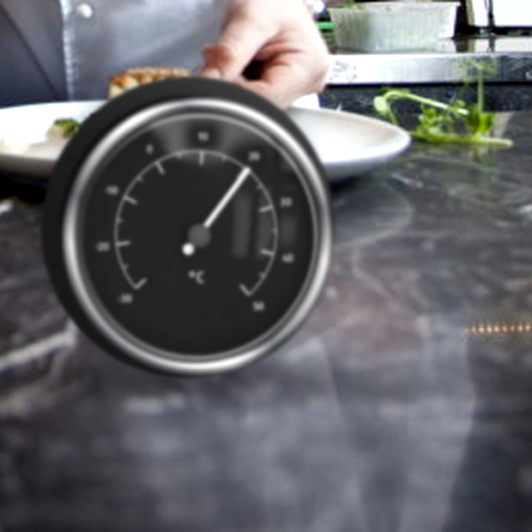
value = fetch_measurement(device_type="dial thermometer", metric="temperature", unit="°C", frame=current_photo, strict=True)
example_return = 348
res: 20
